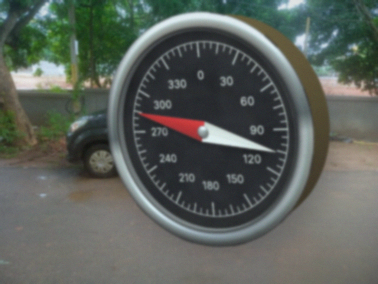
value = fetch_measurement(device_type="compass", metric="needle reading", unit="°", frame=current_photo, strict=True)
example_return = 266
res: 285
